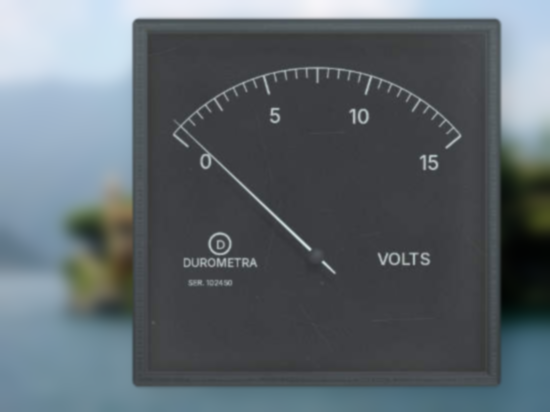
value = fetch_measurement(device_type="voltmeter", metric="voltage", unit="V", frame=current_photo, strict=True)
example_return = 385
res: 0.5
